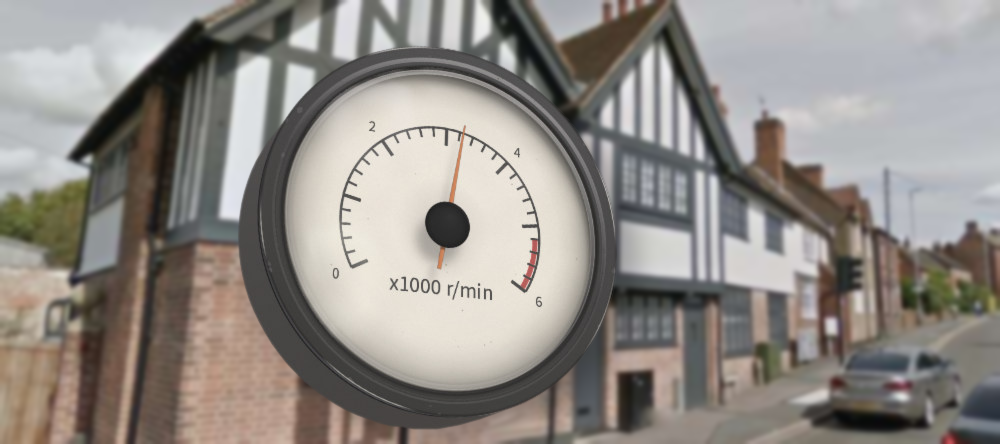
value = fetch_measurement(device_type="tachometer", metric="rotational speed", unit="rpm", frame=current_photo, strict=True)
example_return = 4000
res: 3200
